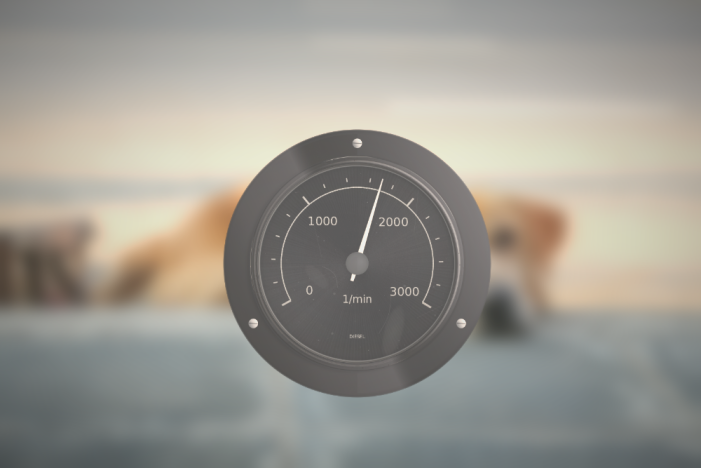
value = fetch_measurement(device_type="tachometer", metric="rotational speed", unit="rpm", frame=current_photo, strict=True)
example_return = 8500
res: 1700
